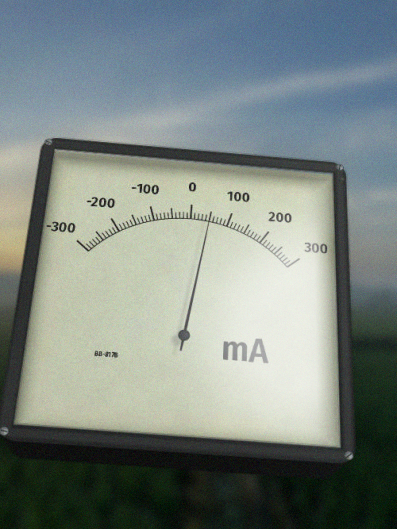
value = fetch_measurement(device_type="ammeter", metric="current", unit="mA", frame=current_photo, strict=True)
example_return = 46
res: 50
